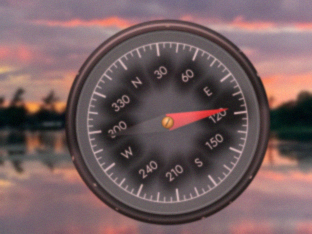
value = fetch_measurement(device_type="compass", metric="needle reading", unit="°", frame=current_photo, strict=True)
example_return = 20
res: 115
